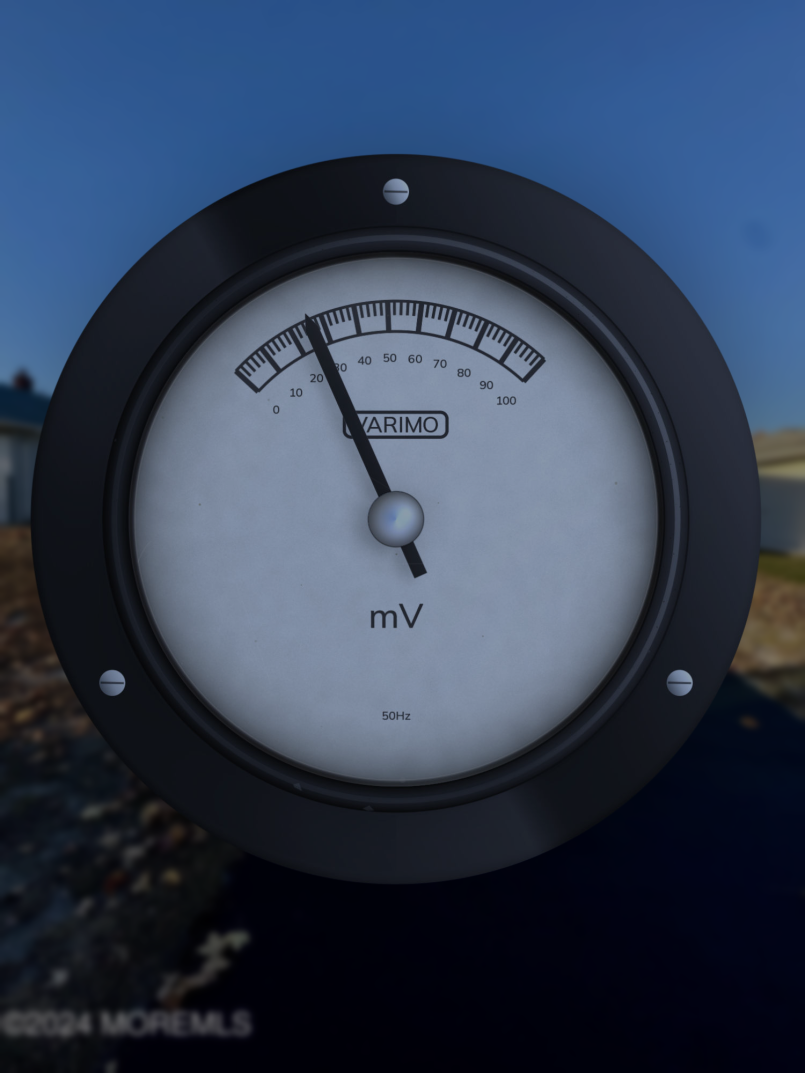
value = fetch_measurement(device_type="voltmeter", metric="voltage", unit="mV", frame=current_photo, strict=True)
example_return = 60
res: 26
